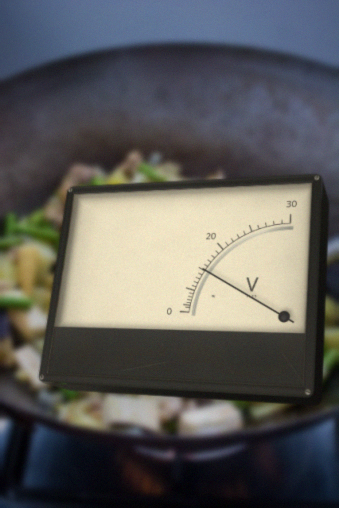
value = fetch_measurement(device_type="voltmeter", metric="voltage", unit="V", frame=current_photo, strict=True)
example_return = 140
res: 15
